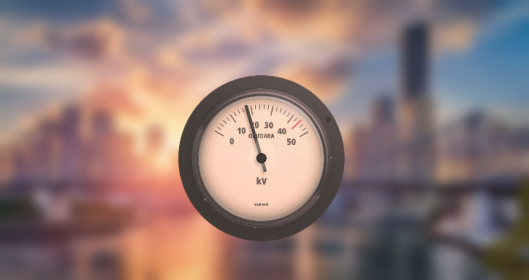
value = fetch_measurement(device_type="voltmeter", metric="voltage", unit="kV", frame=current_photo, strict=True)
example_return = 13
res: 18
